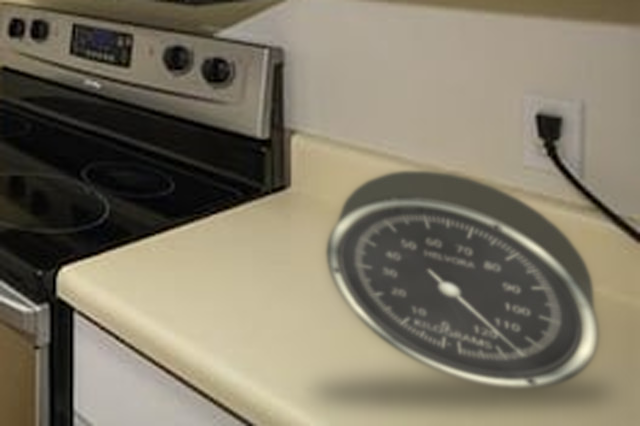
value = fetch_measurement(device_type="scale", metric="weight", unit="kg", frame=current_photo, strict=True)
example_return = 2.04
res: 115
